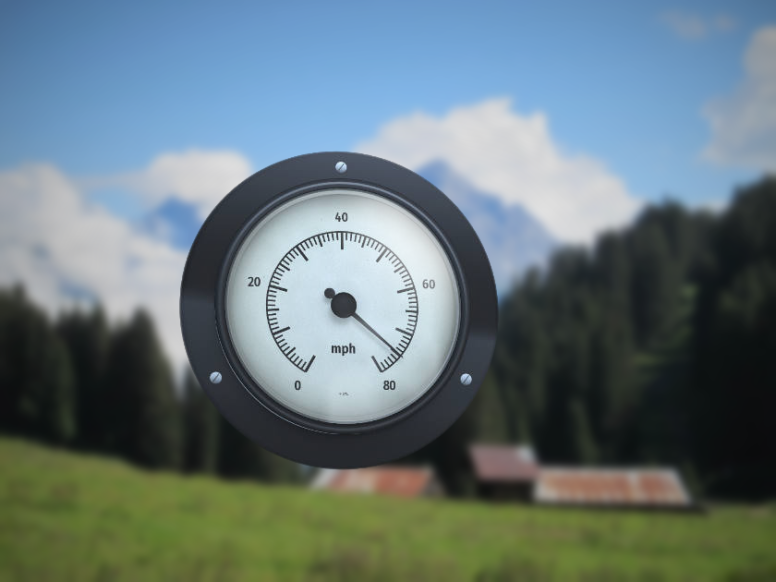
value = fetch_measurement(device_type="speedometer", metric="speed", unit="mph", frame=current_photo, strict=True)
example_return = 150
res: 75
